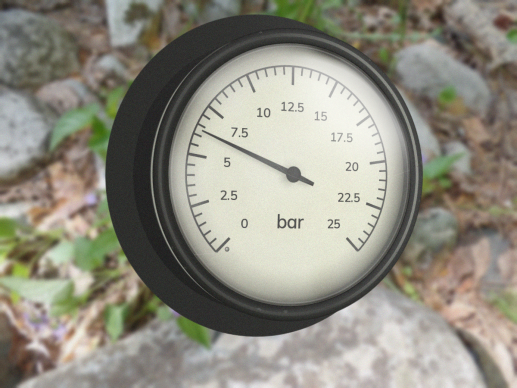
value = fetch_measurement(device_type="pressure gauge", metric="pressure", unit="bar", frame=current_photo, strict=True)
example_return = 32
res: 6.25
